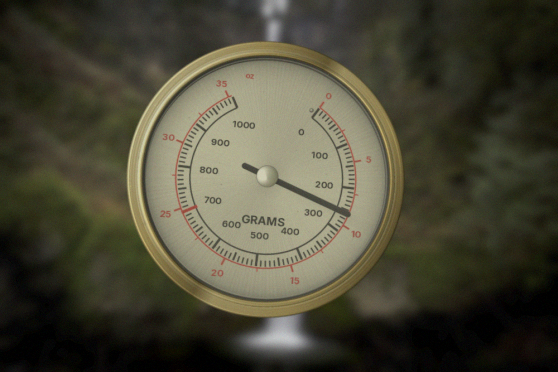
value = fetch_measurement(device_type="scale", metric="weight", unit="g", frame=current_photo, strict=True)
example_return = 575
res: 260
